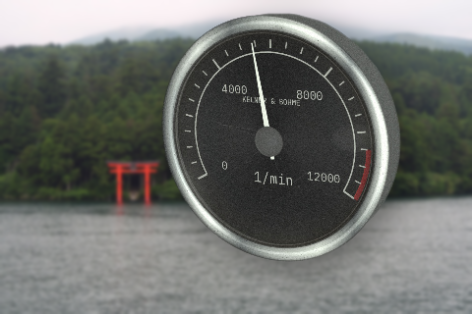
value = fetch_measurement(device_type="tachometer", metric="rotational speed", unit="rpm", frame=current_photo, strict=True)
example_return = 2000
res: 5500
